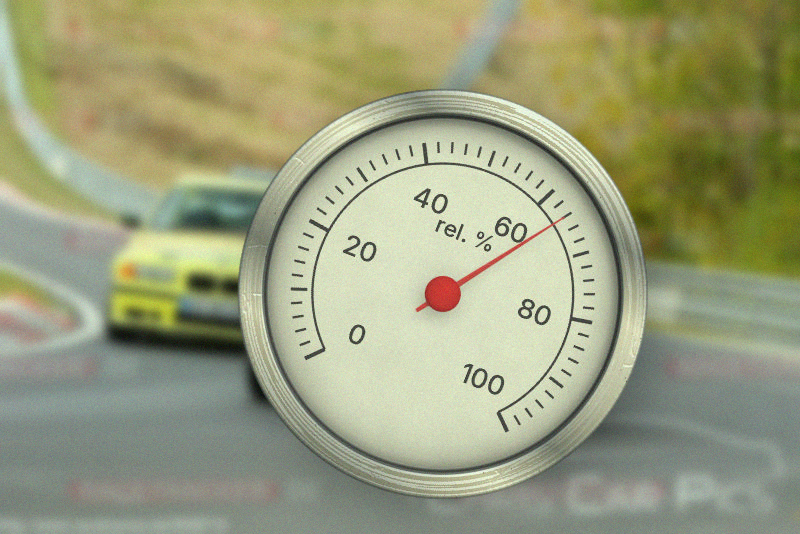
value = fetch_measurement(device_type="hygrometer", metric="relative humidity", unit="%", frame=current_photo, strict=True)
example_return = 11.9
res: 64
